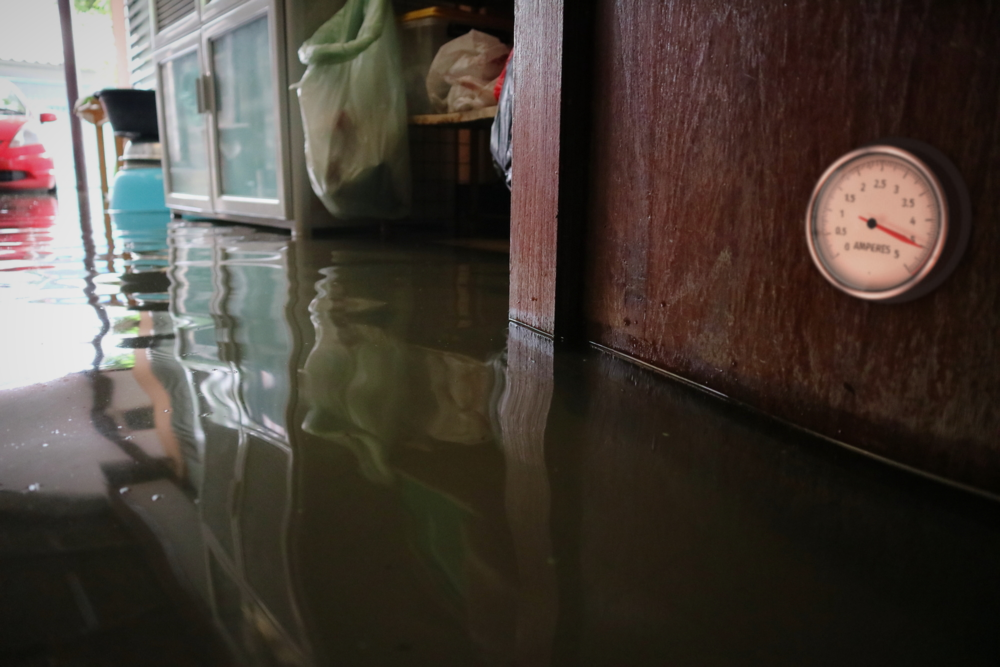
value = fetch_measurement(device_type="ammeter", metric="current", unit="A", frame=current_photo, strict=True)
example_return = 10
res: 4.5
